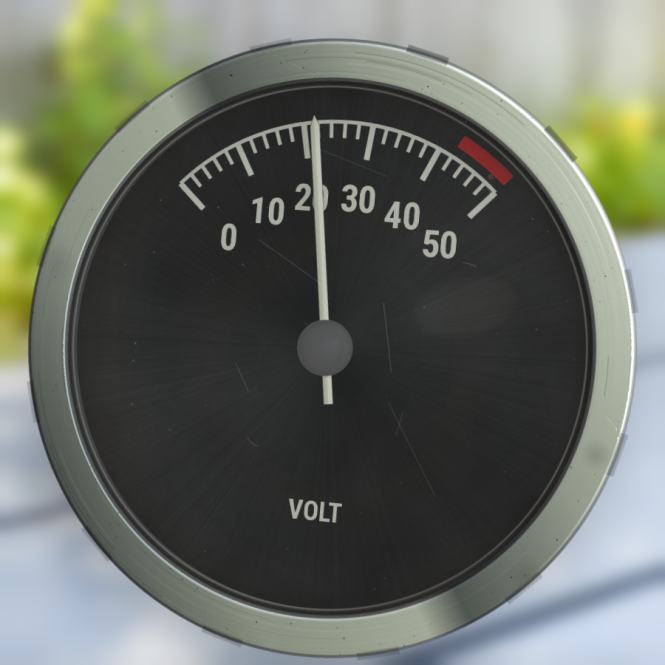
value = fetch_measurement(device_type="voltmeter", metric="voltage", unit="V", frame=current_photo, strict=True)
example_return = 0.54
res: 22
